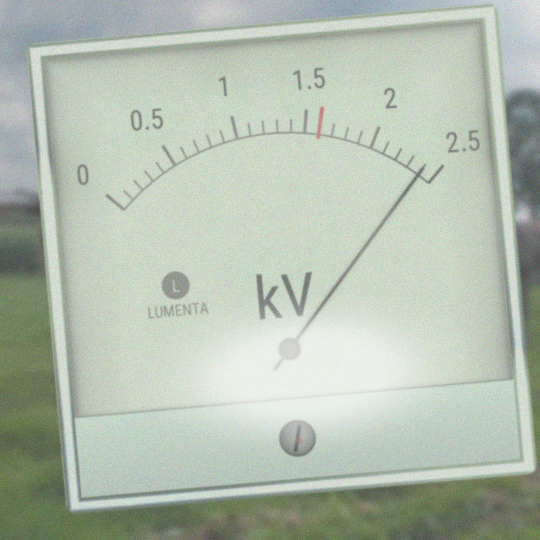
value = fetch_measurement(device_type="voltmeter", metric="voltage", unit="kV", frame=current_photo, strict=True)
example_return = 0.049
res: 2.4
